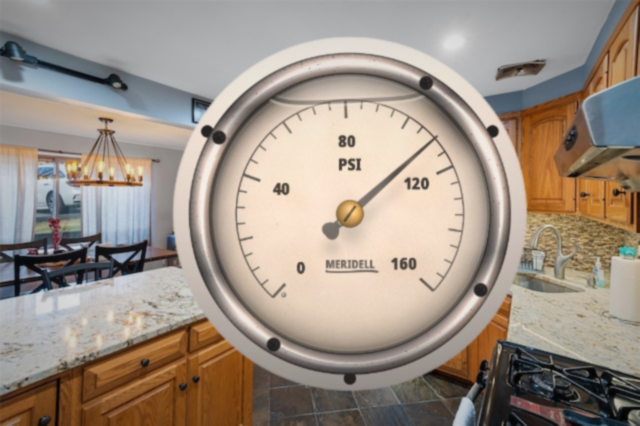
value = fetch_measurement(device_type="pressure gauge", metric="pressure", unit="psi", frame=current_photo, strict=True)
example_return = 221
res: 110
